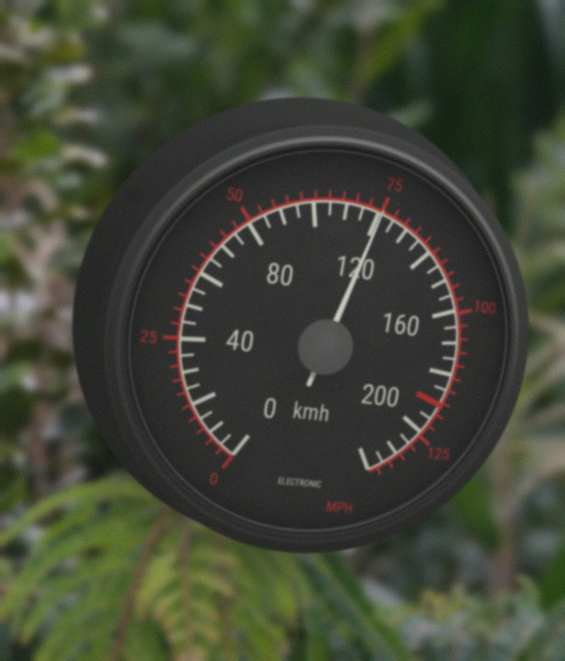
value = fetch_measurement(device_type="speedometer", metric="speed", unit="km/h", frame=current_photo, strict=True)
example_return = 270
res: 120
